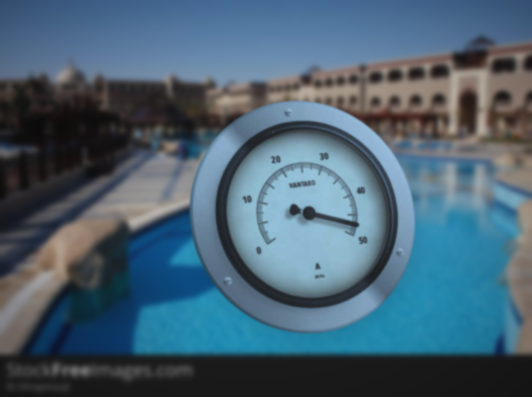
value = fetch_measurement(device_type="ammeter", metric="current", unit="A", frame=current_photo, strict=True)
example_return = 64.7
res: 47.5
